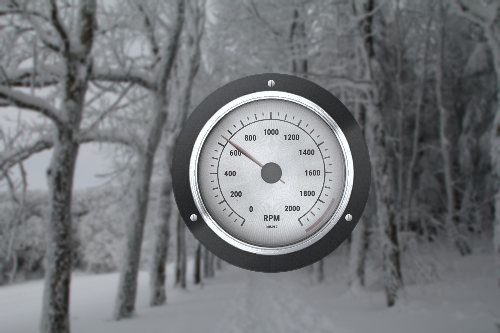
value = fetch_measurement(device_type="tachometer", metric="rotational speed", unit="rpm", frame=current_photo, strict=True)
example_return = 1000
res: 650
